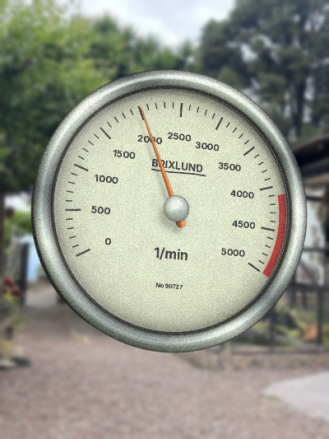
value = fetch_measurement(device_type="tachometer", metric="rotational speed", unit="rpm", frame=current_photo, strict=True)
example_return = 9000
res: 2000
